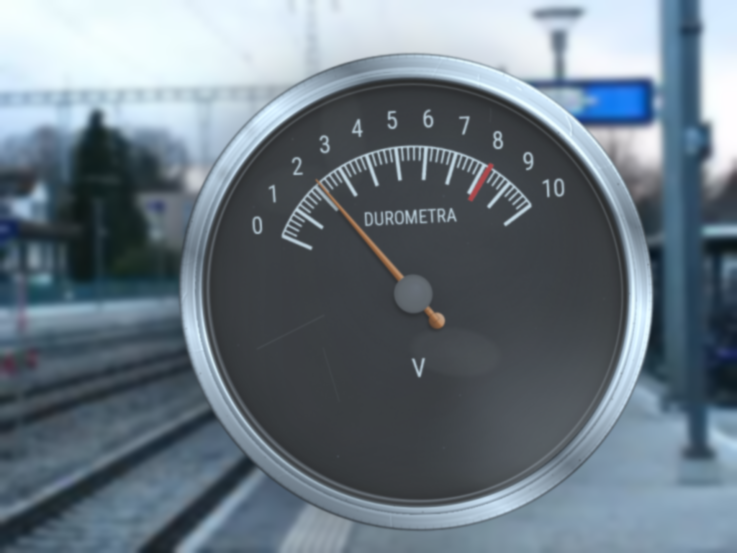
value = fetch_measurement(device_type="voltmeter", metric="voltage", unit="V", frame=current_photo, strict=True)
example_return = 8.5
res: 2.2
